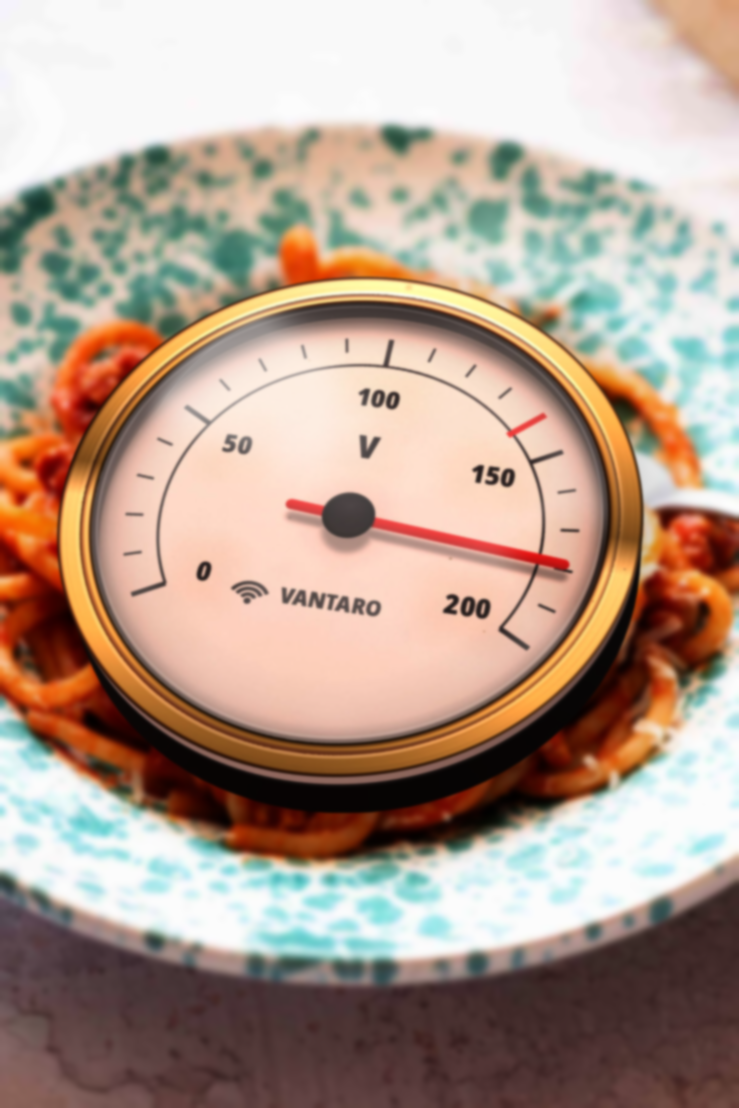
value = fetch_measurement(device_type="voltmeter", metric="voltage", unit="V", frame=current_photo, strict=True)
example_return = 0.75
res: 180
